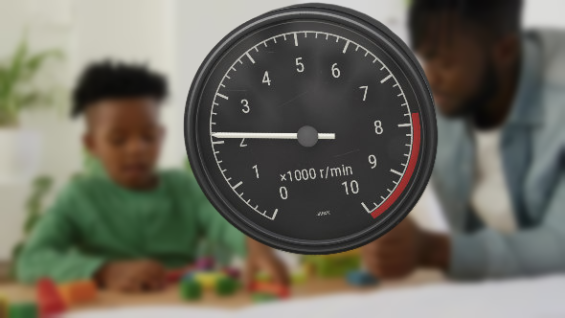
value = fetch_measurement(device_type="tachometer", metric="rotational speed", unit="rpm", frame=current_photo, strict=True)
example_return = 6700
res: 2200
